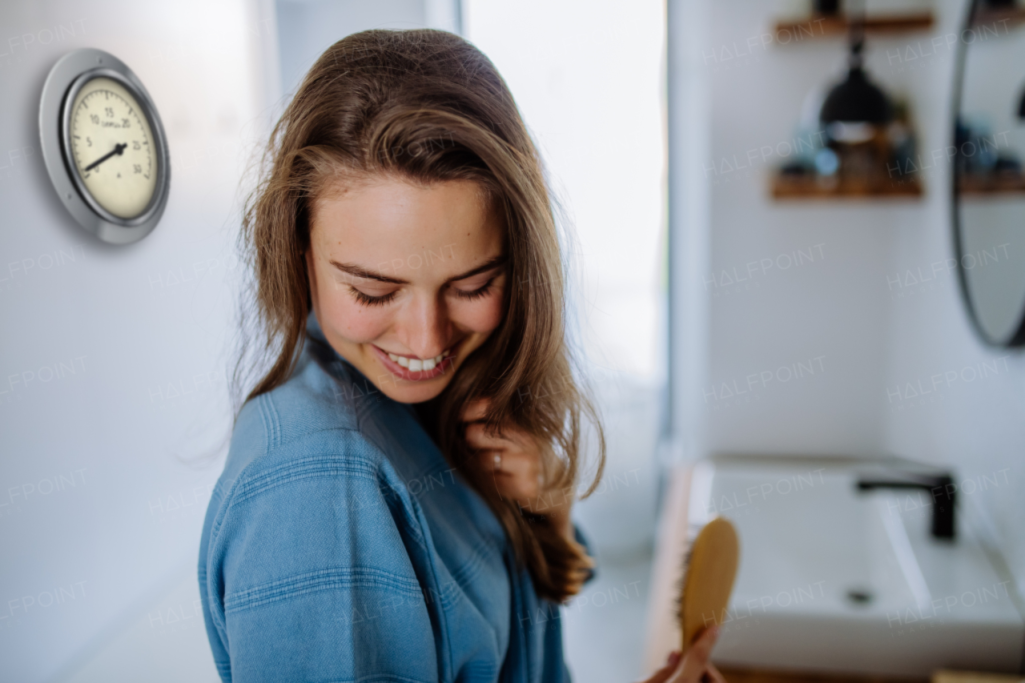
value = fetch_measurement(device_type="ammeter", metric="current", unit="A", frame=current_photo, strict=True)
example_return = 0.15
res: 1
